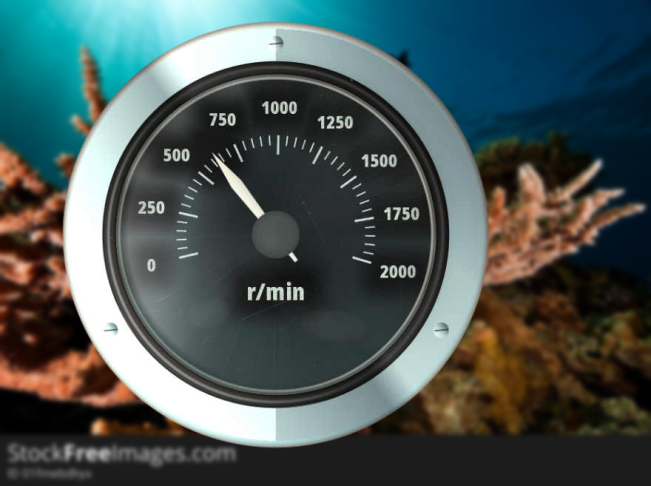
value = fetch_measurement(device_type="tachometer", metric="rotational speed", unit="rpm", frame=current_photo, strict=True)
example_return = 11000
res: 625
